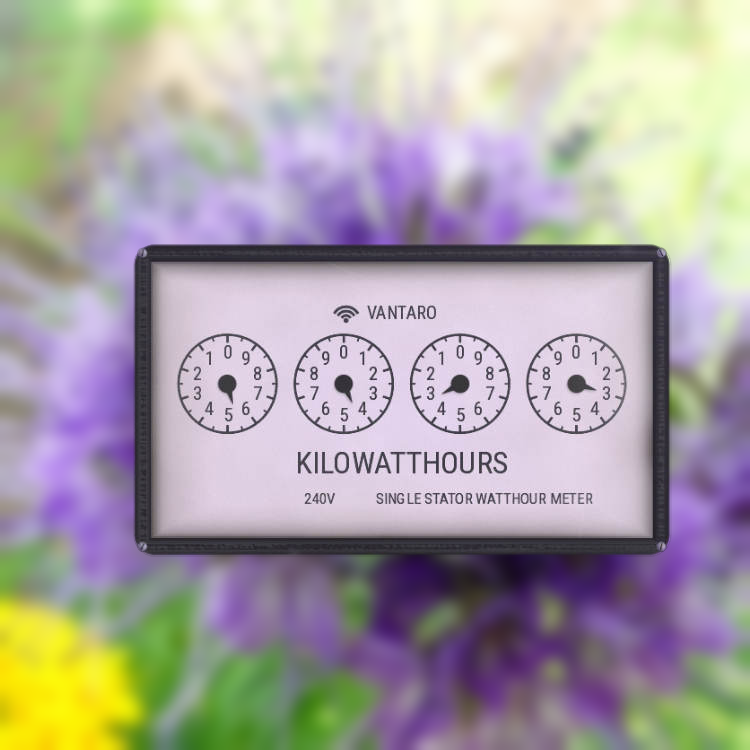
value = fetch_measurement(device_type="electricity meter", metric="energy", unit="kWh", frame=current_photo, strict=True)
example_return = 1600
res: 5433
